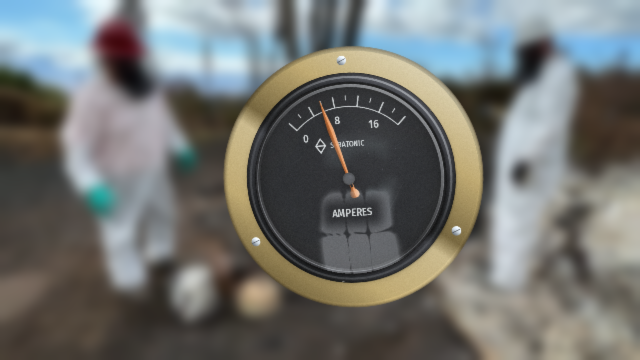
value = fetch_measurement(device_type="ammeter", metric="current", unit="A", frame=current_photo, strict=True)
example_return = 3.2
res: 6
